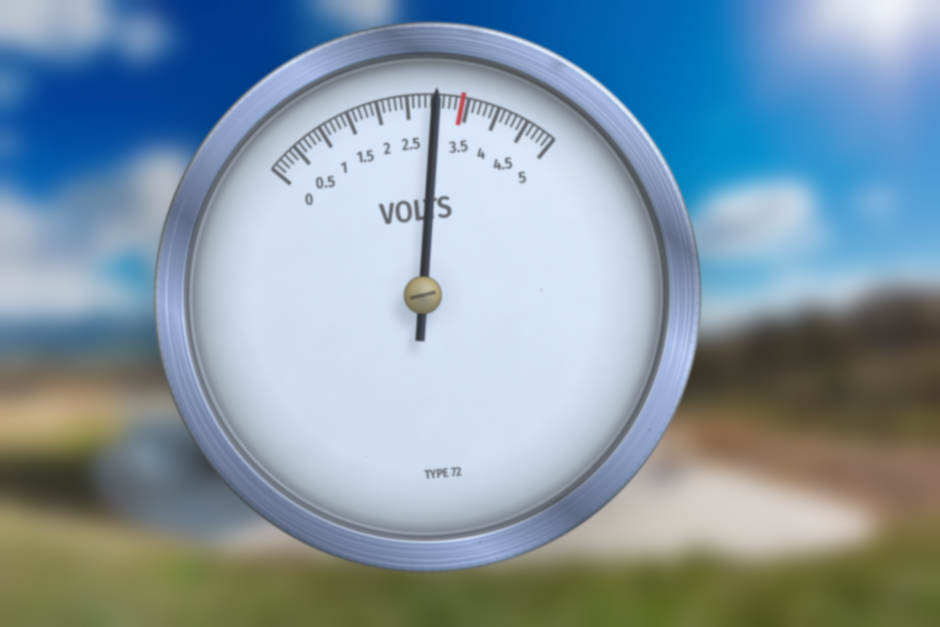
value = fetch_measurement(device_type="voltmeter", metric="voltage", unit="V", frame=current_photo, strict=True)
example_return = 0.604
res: 3
